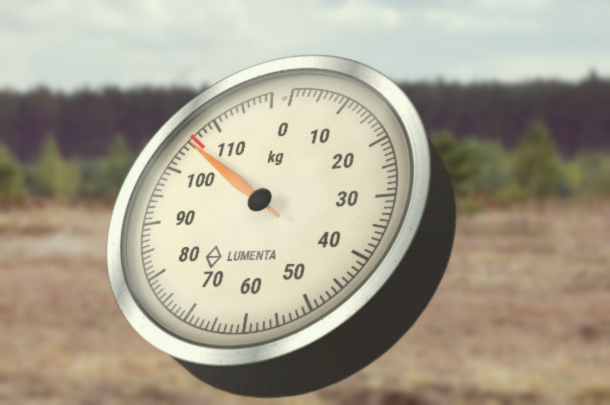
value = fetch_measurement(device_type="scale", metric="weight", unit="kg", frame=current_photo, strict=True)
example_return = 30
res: 105
